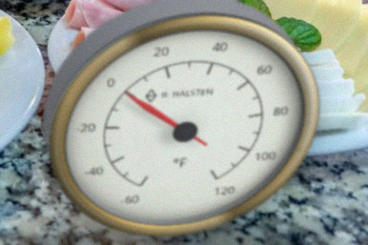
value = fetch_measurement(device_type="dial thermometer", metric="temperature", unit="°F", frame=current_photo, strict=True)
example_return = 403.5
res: 0
